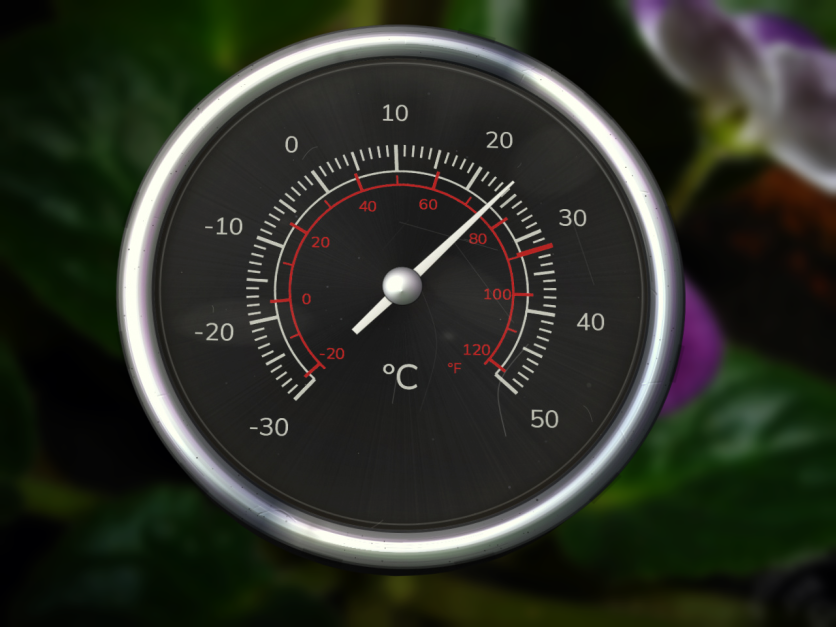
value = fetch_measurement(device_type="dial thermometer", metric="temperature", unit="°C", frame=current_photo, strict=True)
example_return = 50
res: 24
